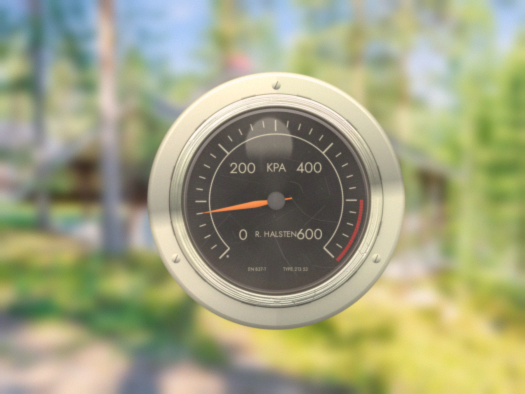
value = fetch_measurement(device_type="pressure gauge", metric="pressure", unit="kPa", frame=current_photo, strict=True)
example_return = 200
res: 80
